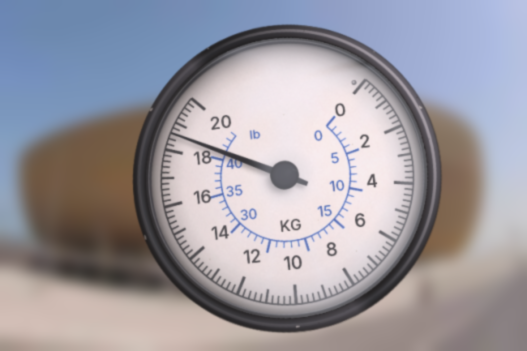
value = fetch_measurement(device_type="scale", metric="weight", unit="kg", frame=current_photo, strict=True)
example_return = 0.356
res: 18.6
